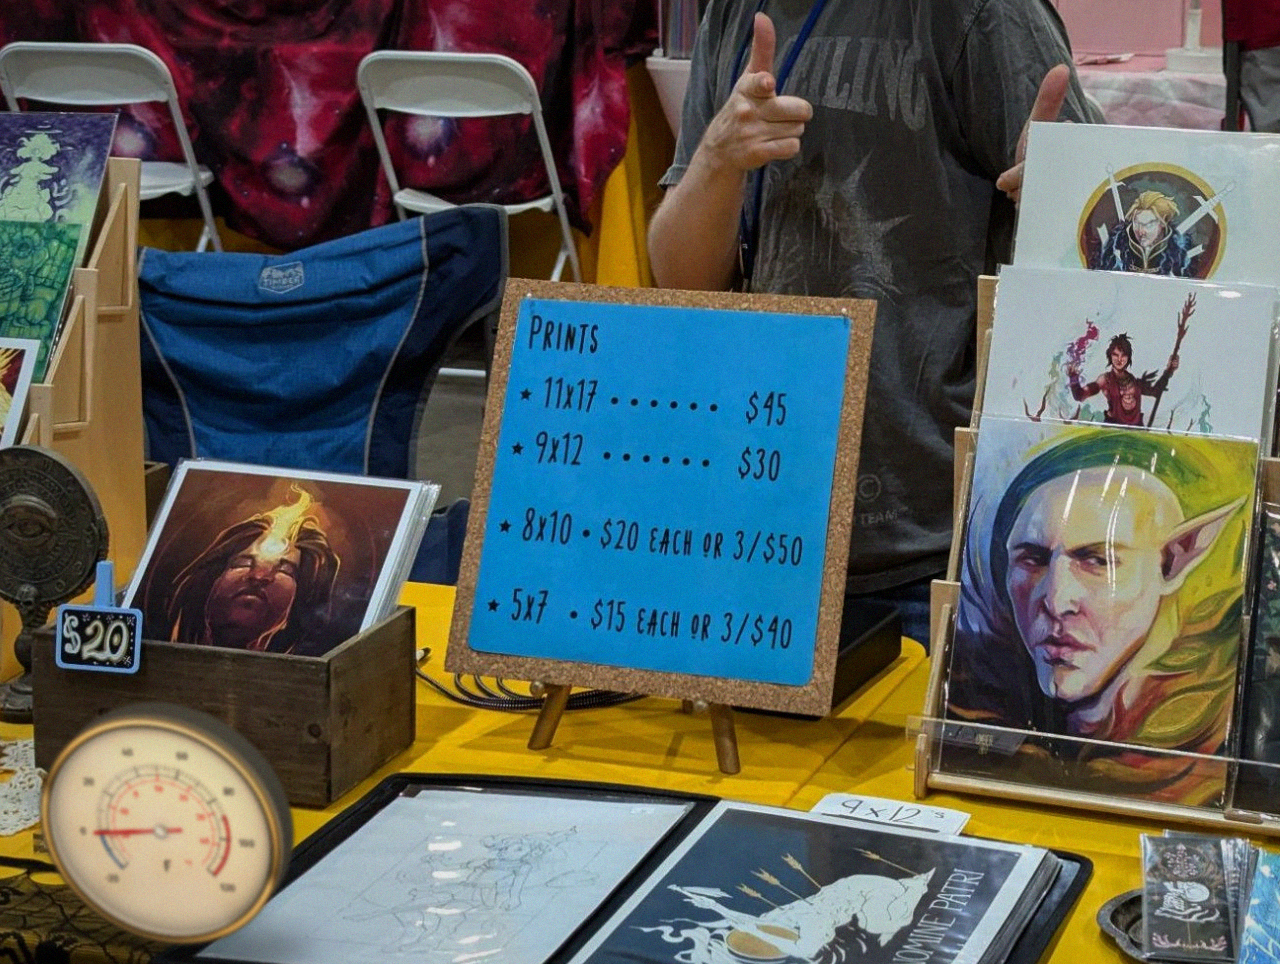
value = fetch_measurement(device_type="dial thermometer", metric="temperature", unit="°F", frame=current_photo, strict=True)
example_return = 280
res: 0
